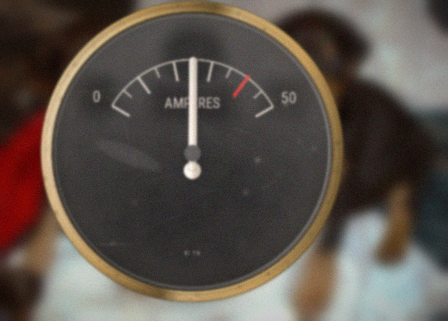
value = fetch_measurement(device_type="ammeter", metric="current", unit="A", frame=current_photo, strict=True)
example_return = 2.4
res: 25
